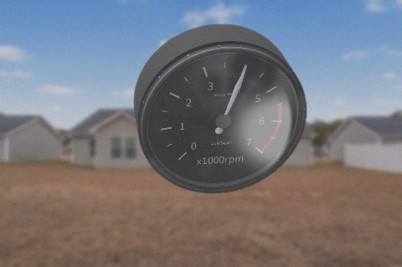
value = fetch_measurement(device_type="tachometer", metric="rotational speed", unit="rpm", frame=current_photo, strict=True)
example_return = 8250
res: 4000
